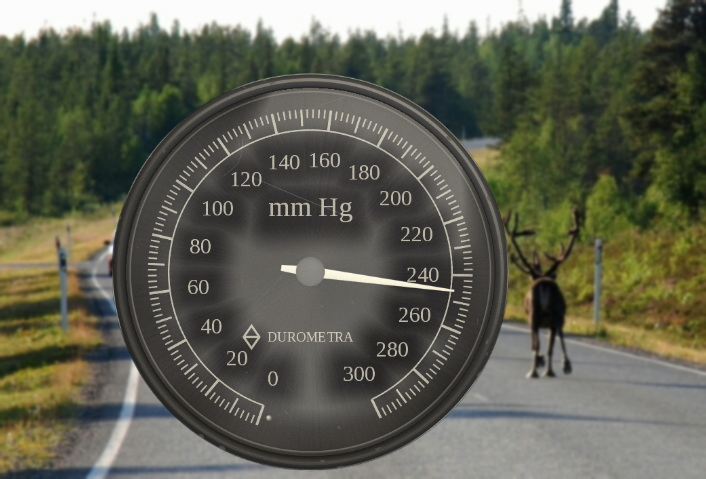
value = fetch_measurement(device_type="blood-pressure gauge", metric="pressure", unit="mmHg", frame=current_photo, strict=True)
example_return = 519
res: 246
